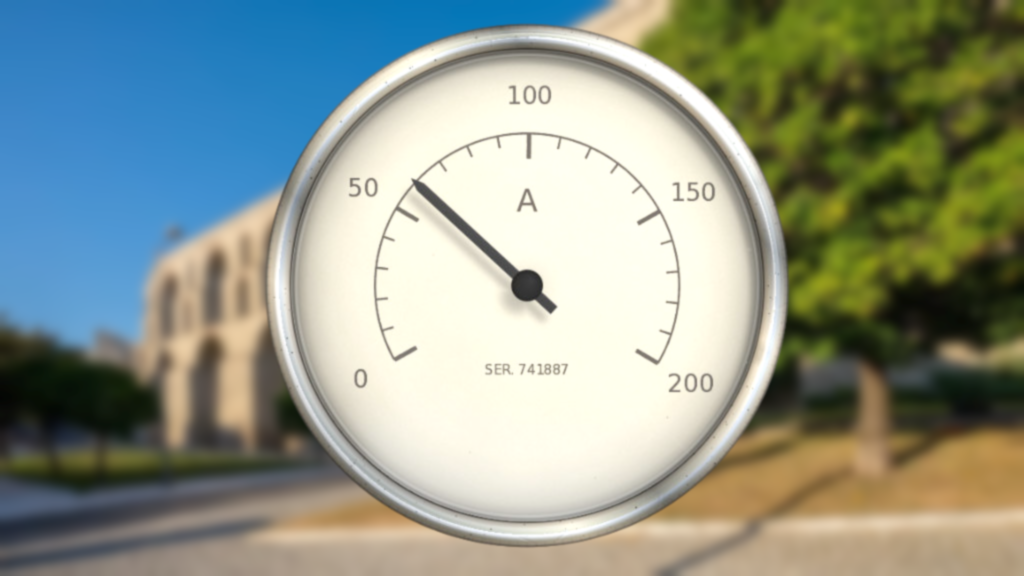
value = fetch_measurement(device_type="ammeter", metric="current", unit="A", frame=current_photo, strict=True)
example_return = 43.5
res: 60
